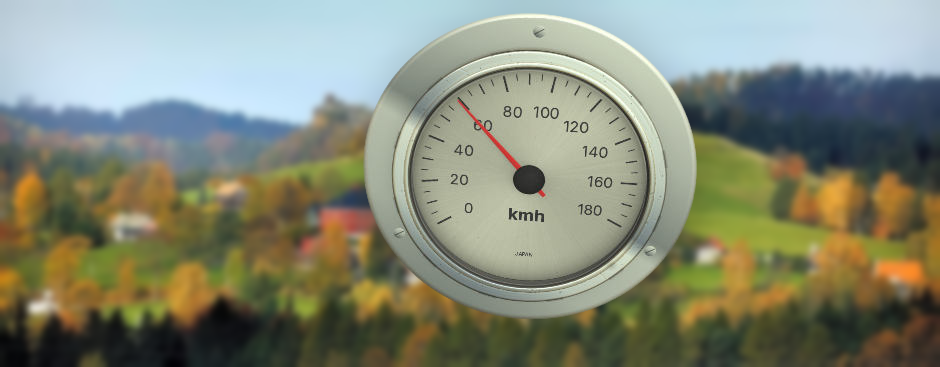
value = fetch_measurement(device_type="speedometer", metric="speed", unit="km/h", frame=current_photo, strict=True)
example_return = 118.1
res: 60
